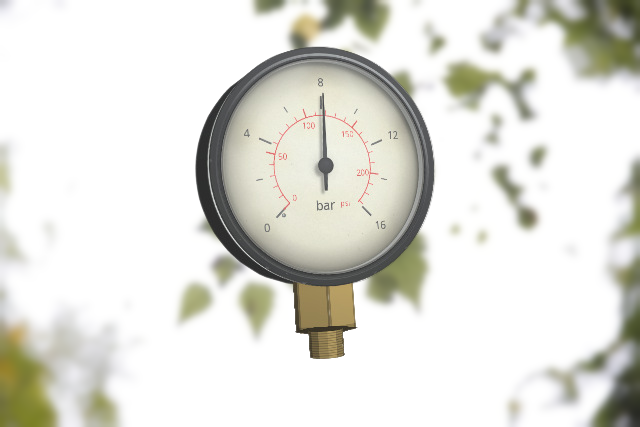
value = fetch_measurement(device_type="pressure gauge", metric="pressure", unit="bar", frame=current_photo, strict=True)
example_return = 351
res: 8
